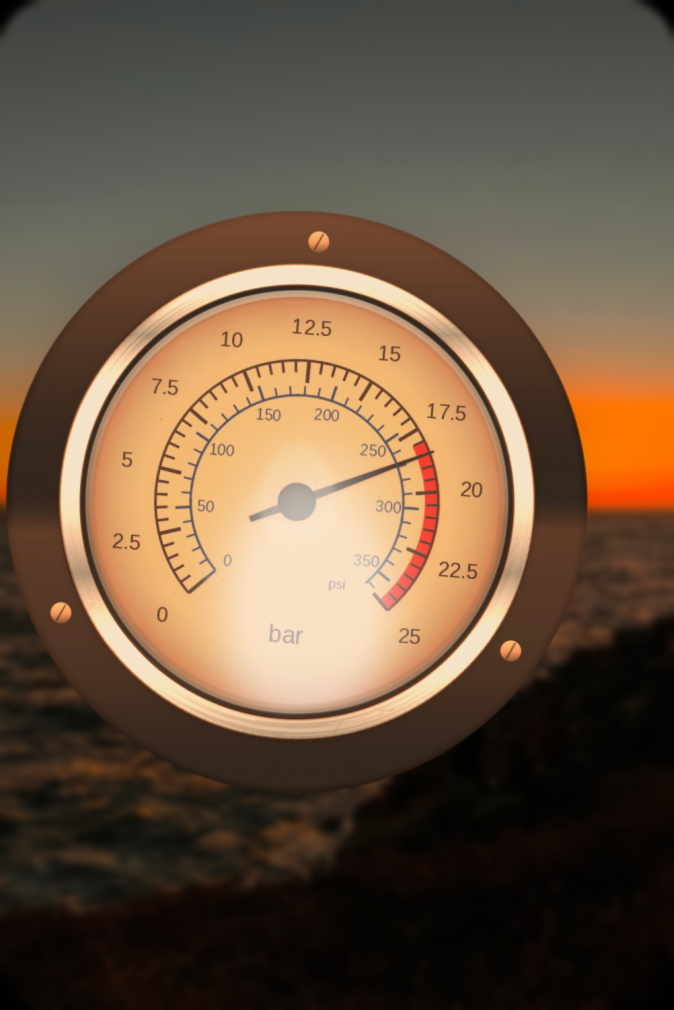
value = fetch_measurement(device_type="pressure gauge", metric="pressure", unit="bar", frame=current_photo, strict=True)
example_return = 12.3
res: 18.5
